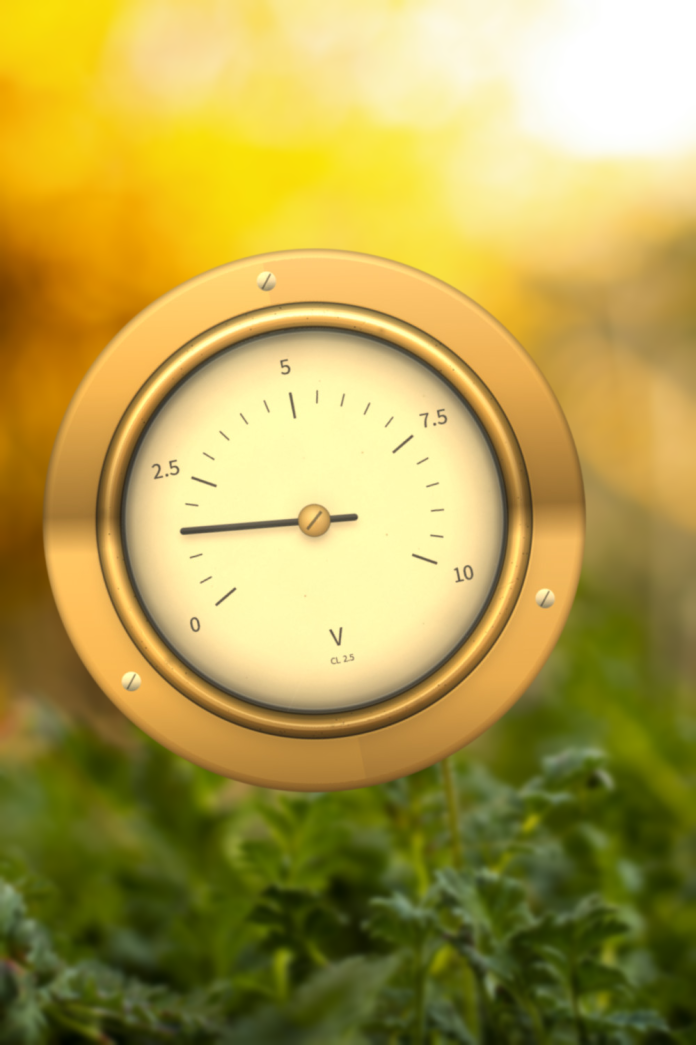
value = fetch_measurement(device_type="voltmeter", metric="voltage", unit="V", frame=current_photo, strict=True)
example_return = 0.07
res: 1.5
